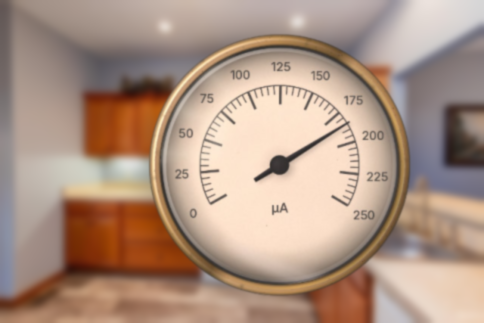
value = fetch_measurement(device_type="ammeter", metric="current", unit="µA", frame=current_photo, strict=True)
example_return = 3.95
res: 185
